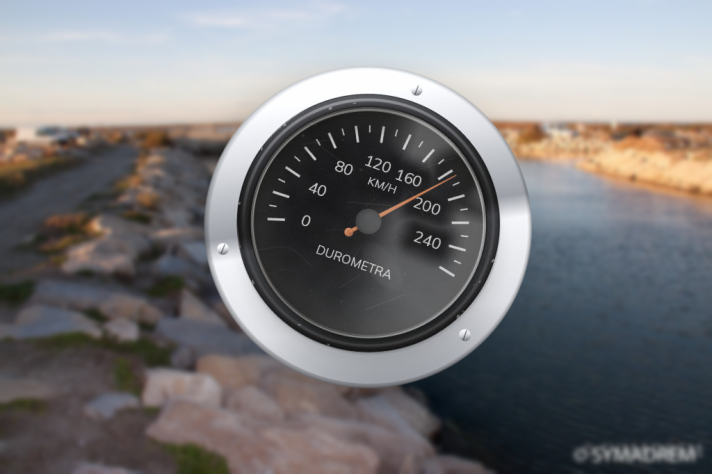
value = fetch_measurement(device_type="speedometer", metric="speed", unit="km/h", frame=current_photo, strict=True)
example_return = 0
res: 185
